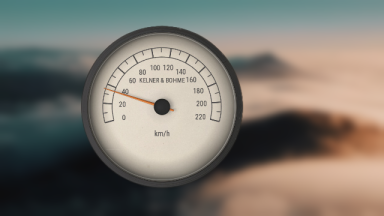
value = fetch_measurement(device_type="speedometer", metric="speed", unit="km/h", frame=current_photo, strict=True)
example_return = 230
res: 35
